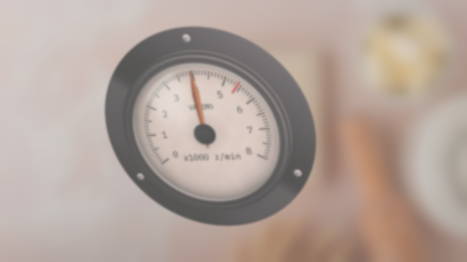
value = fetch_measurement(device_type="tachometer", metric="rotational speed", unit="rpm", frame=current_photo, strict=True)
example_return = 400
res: 4000
